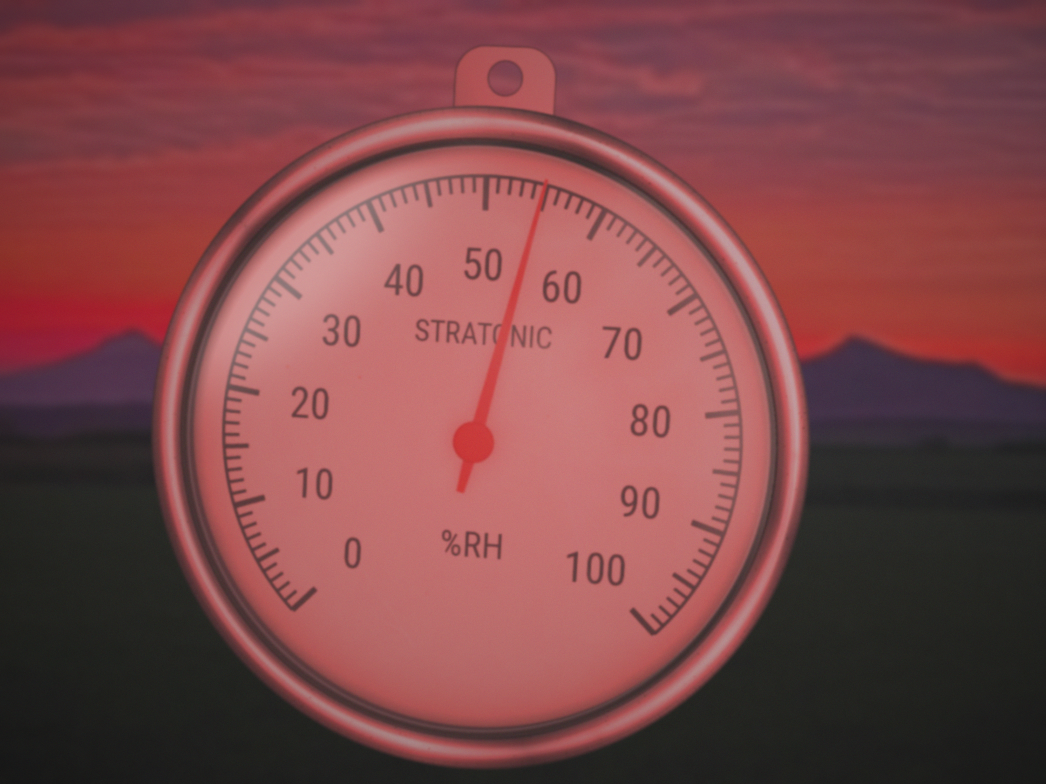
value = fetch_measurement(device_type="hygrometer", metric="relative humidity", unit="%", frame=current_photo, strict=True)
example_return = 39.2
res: 55
